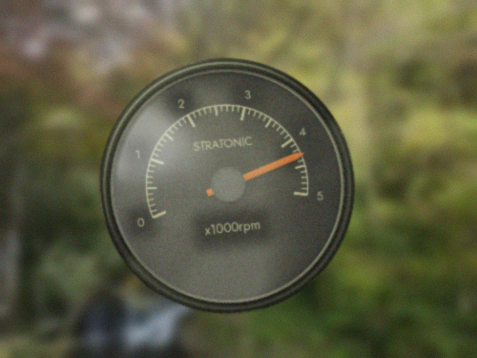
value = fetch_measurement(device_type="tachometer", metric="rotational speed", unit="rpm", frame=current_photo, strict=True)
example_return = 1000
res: 4300
